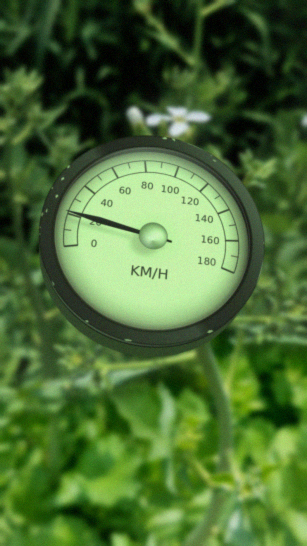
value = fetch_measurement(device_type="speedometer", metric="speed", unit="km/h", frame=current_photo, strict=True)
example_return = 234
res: 20
